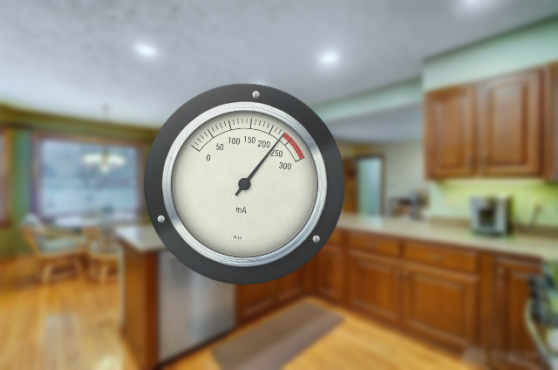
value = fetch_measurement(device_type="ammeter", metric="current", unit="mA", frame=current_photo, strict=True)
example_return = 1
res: 230
